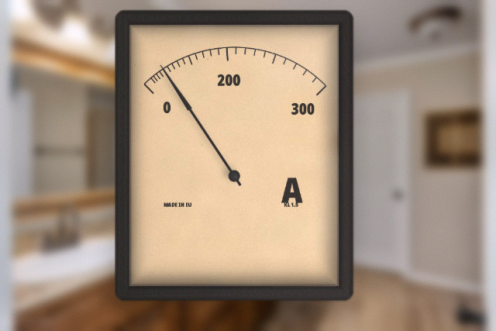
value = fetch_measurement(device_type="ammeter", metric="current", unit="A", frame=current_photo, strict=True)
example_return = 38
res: 100
